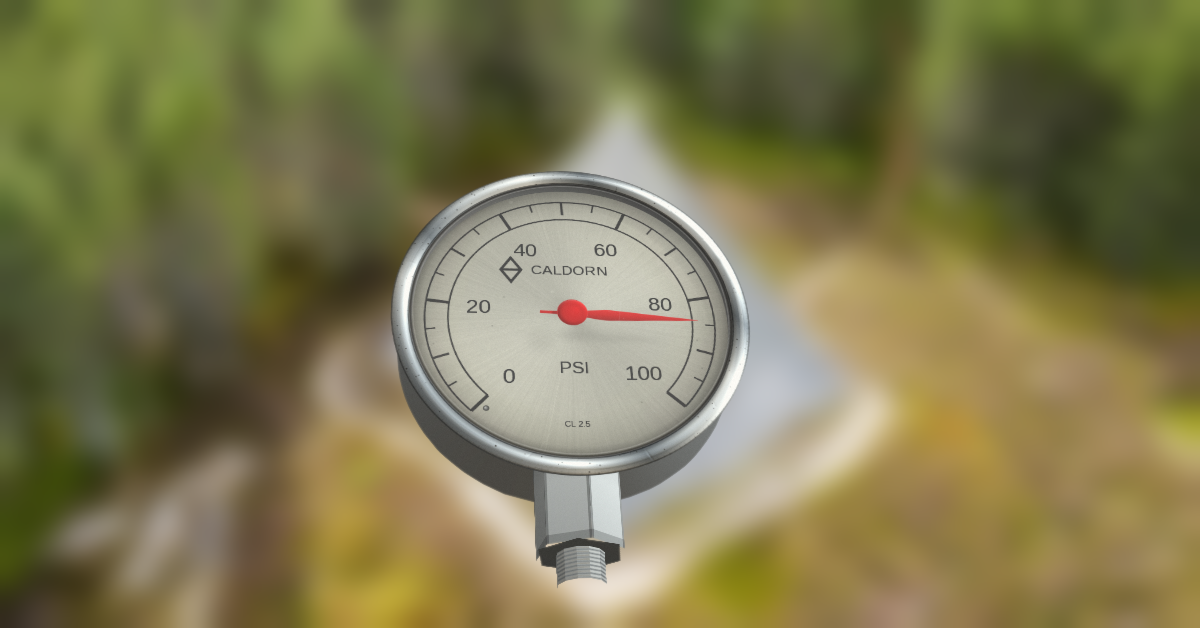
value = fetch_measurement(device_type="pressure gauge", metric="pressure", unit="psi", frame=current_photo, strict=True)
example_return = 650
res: 85
